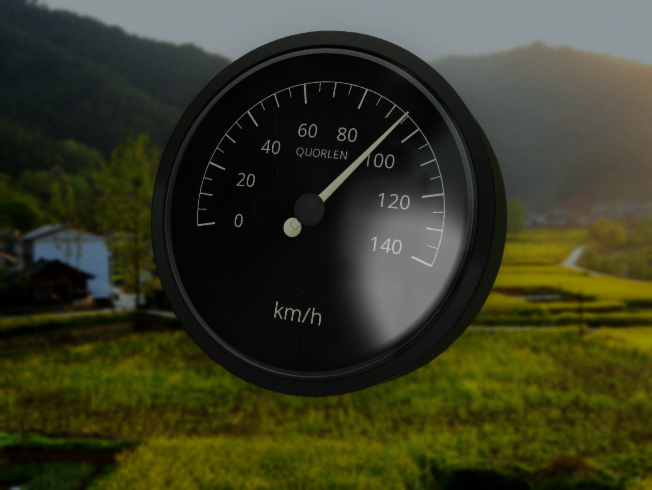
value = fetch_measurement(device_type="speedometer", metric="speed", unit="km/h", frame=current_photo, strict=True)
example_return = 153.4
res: 95
